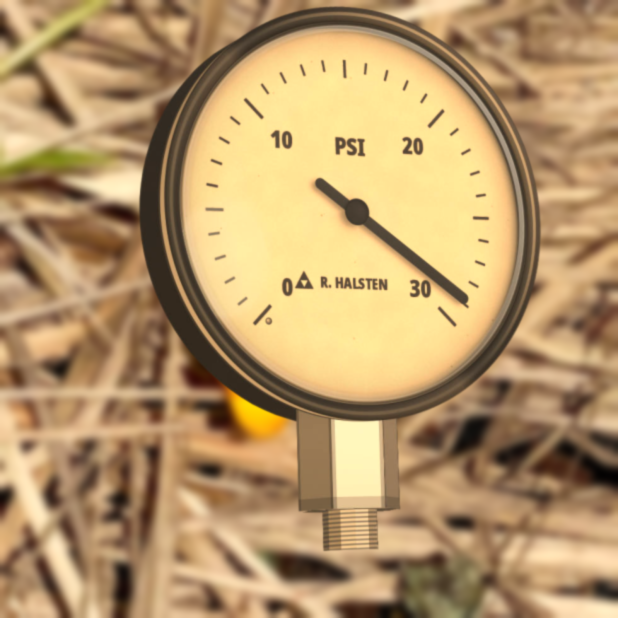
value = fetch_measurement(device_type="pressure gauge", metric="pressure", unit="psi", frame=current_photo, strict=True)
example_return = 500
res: 29
